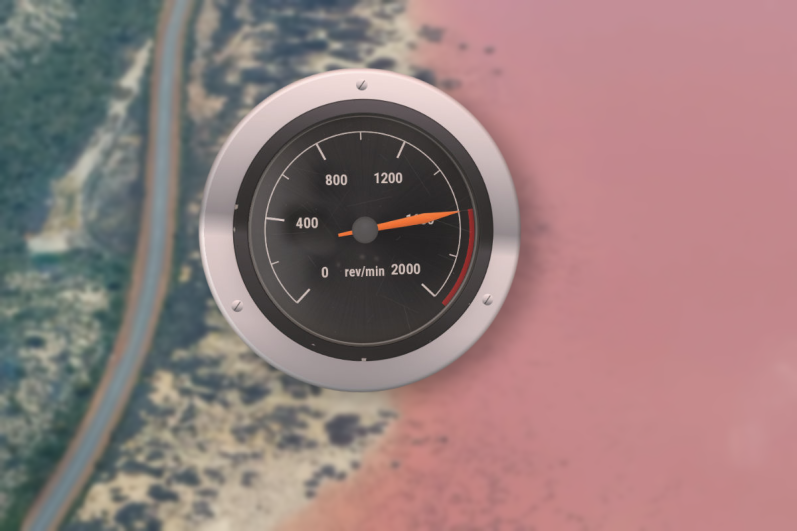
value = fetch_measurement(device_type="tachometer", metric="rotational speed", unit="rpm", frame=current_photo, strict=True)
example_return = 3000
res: 1600
